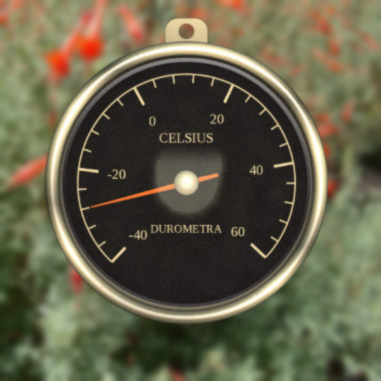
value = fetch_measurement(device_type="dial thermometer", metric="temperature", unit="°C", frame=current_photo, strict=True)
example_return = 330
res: -28
